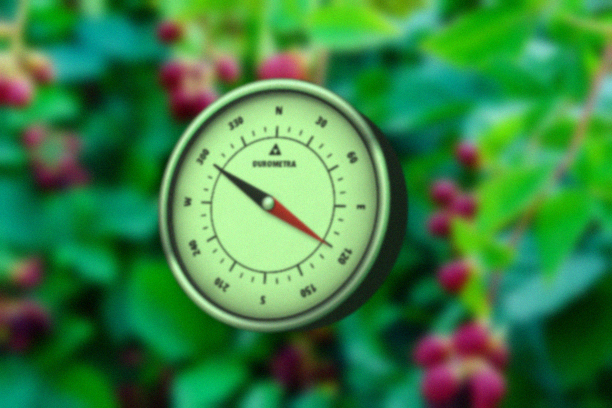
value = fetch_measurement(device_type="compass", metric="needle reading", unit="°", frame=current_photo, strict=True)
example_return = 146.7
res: 120
